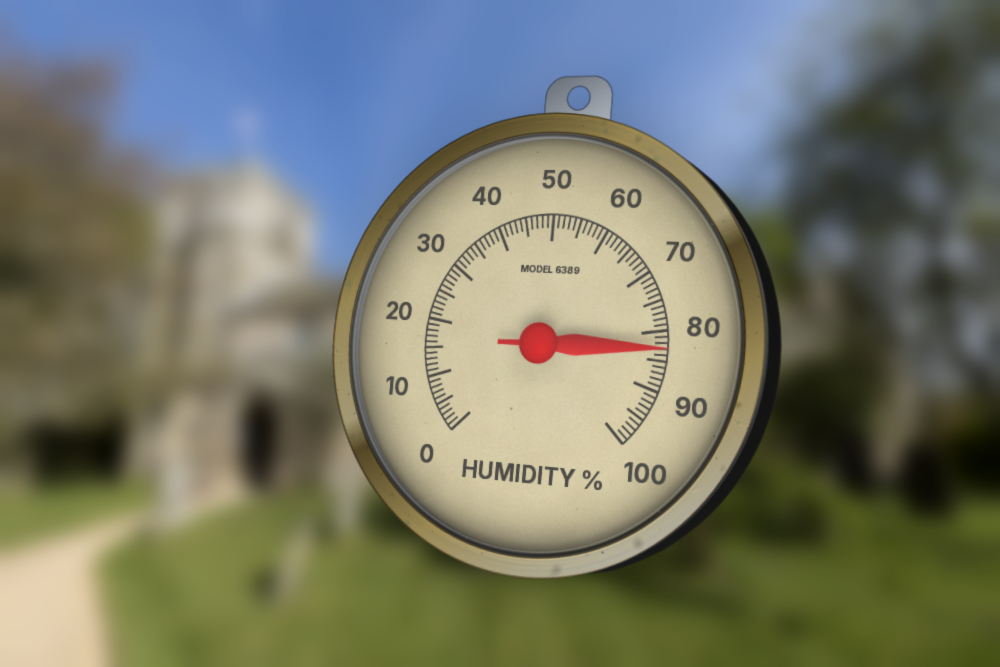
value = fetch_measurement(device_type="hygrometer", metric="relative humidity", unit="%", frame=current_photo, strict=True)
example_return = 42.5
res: 83
